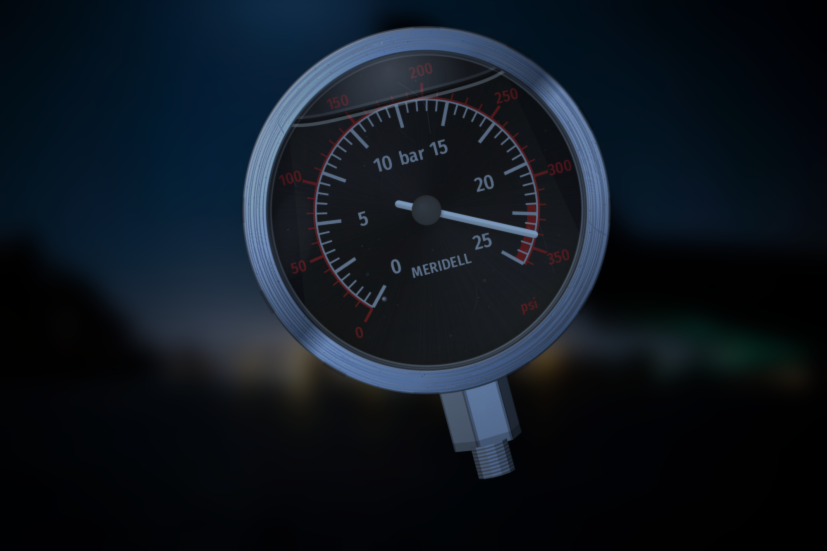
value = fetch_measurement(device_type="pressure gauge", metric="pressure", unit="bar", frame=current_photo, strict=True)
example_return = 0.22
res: 23.5
